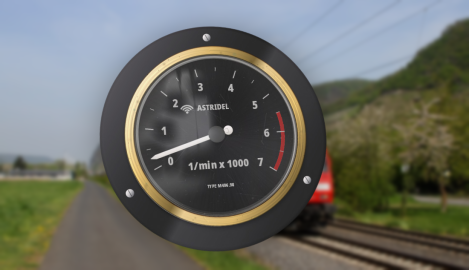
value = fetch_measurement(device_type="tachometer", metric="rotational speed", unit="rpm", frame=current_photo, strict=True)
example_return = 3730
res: 250
